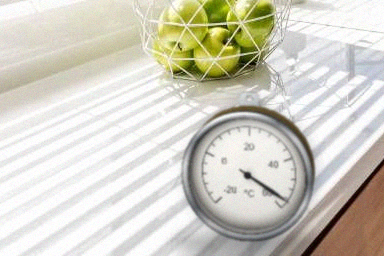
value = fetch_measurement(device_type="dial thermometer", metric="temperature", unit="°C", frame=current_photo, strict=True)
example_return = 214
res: 56
